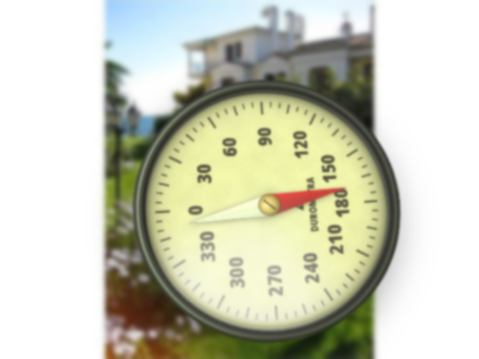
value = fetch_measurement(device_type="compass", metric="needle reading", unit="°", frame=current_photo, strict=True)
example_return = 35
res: 170
